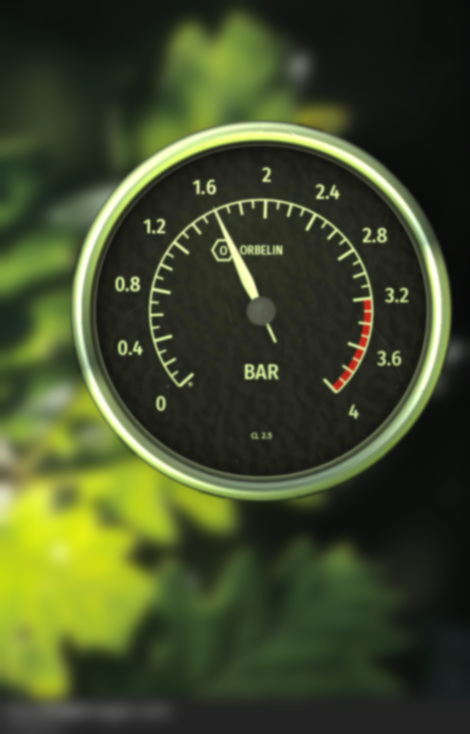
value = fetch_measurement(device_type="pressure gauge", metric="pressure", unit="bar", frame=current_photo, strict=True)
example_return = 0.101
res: 1.6
